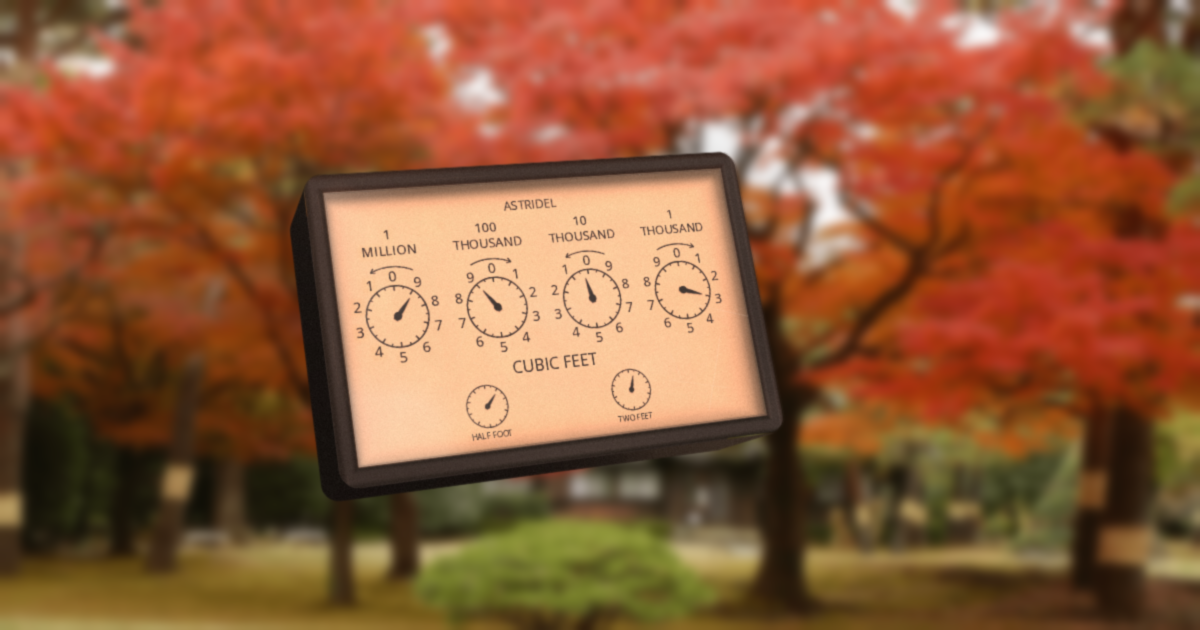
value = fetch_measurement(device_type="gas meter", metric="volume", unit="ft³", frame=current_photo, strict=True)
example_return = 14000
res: 890300
